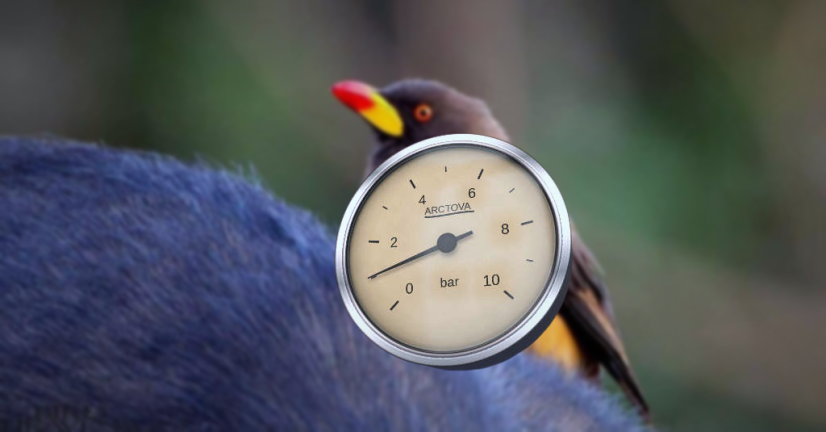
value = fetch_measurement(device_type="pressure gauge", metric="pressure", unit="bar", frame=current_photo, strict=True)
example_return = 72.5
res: 1
